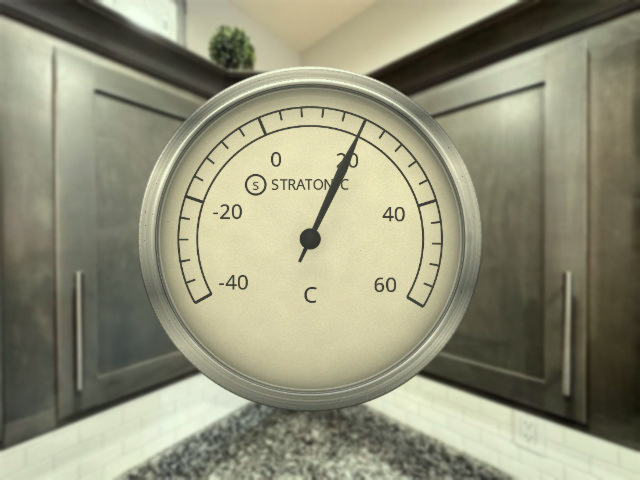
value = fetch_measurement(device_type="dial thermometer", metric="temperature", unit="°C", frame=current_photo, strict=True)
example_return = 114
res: 20
